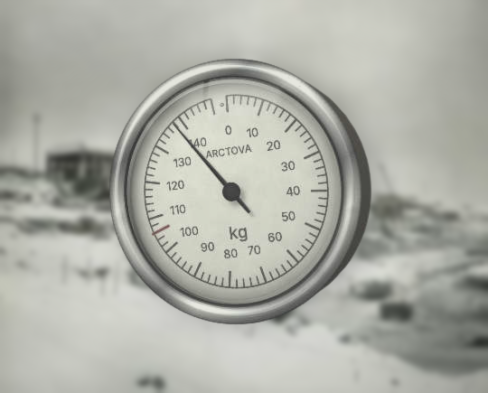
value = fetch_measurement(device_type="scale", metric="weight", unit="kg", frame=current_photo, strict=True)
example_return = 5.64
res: 138
